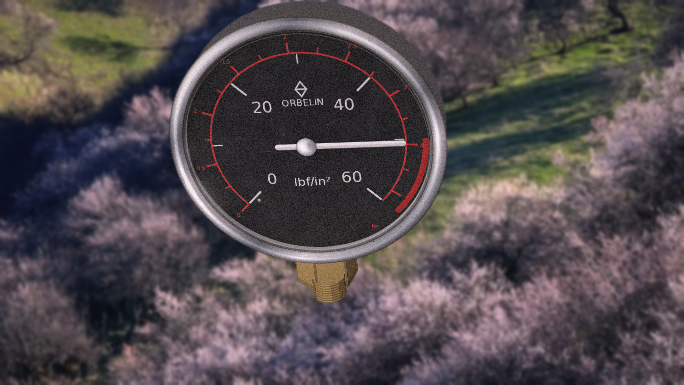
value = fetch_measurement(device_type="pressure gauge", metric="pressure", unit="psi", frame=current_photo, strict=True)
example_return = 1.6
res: 50
